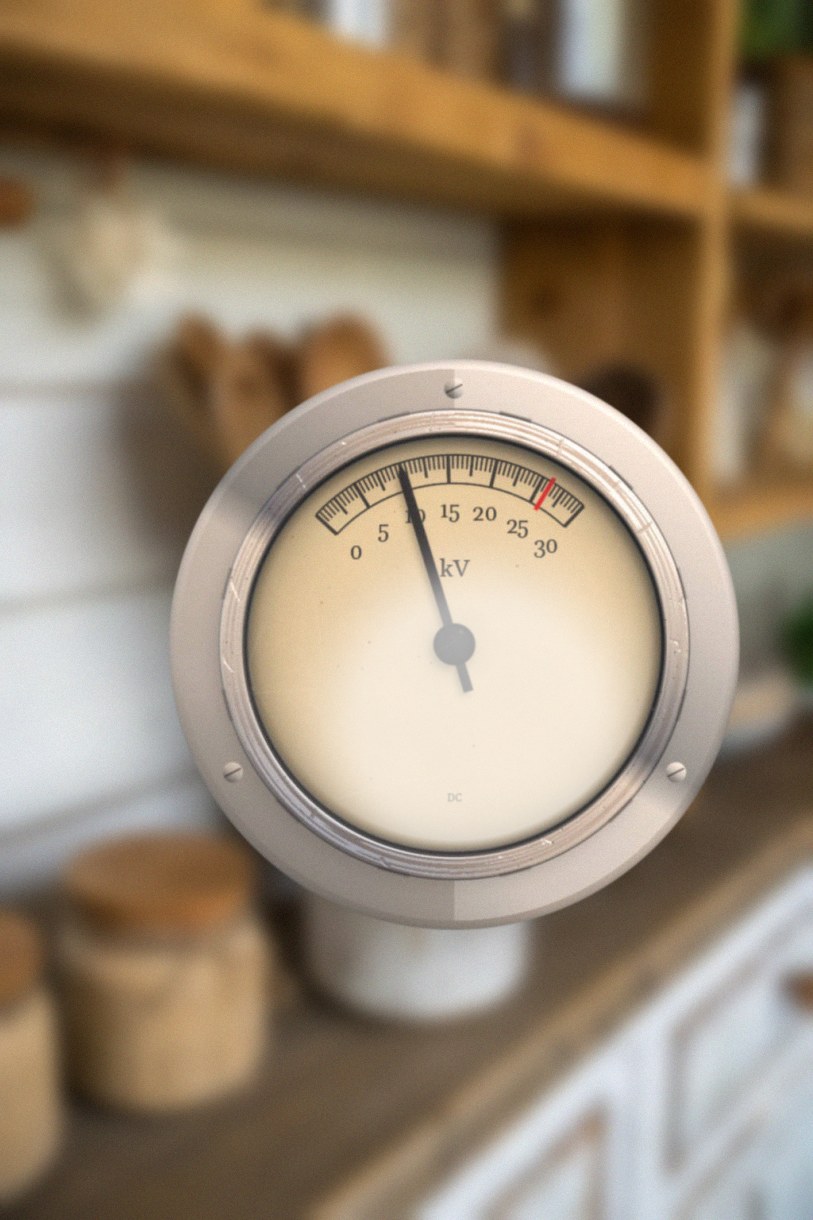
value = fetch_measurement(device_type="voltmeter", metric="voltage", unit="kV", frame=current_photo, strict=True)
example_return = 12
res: 10
